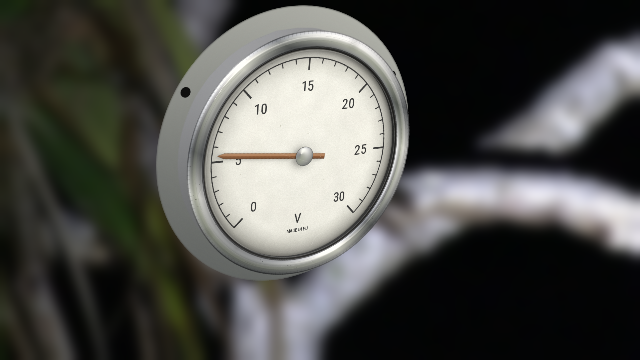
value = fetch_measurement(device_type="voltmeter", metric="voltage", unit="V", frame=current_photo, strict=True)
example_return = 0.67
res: 5.5
